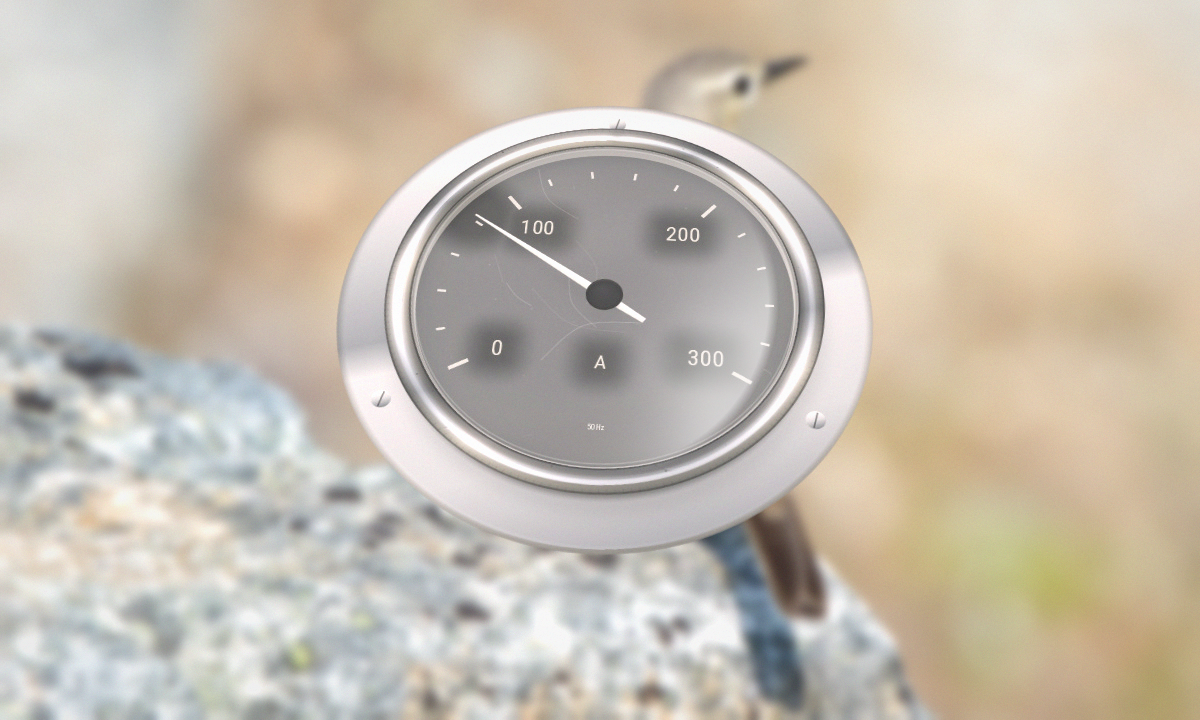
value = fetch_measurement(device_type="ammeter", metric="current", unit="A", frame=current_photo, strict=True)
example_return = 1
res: 80
